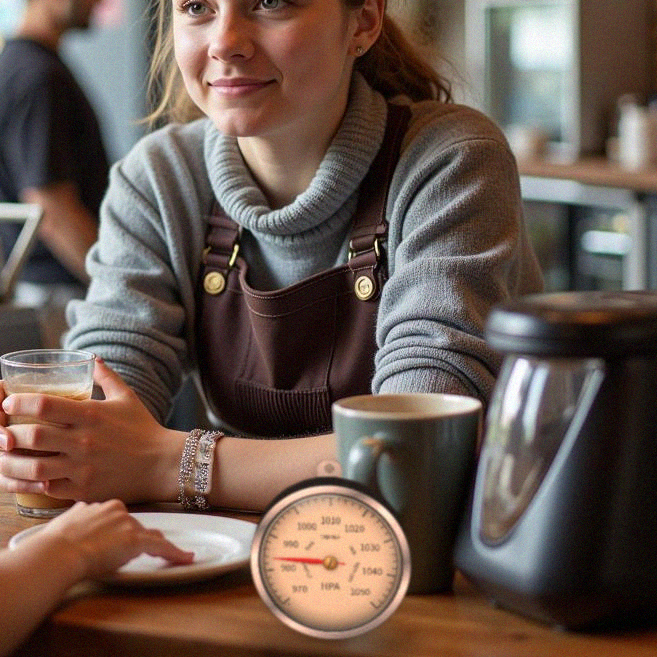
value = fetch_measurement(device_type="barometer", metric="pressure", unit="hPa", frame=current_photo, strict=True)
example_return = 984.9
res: 984
